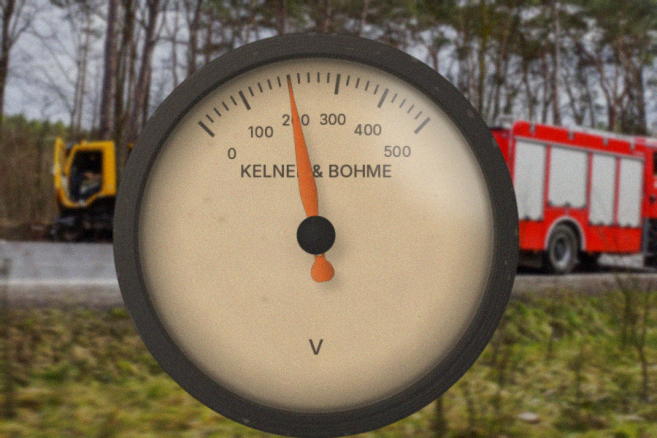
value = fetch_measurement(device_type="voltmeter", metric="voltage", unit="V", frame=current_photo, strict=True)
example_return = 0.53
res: 200
